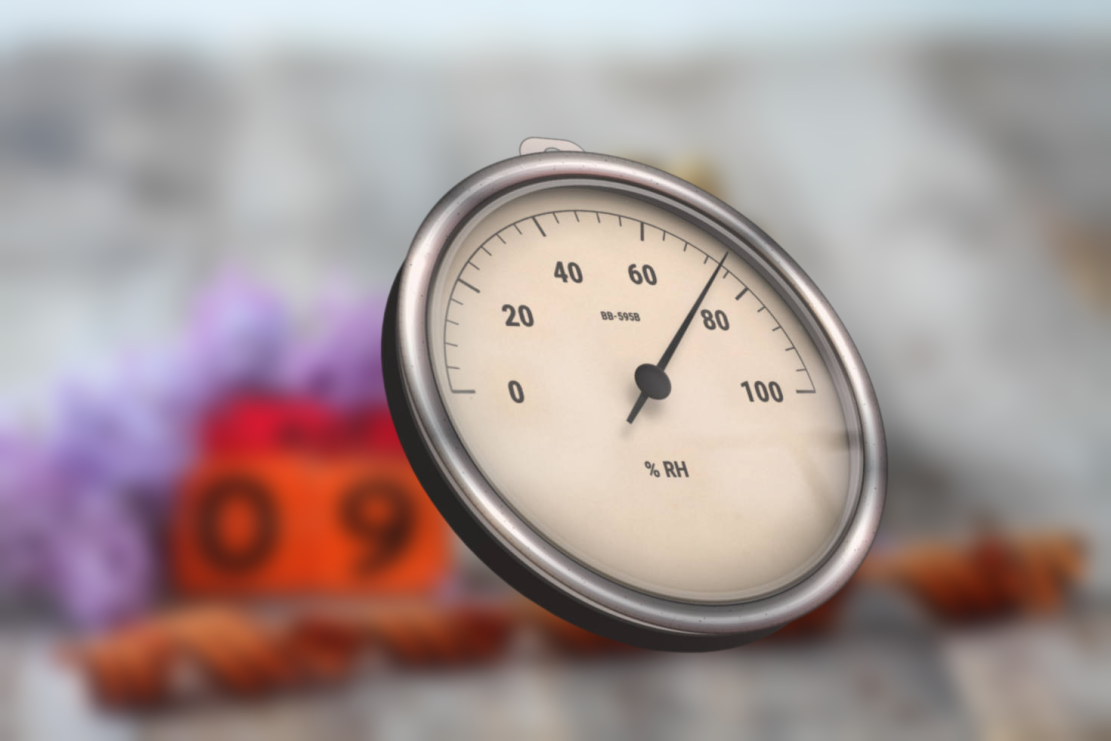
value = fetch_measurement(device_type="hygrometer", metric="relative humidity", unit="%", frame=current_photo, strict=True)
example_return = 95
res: 74
